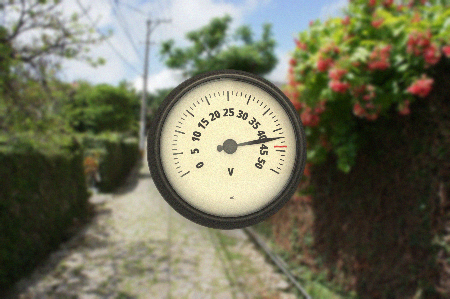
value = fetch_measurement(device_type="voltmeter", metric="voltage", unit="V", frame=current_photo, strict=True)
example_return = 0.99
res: 42
